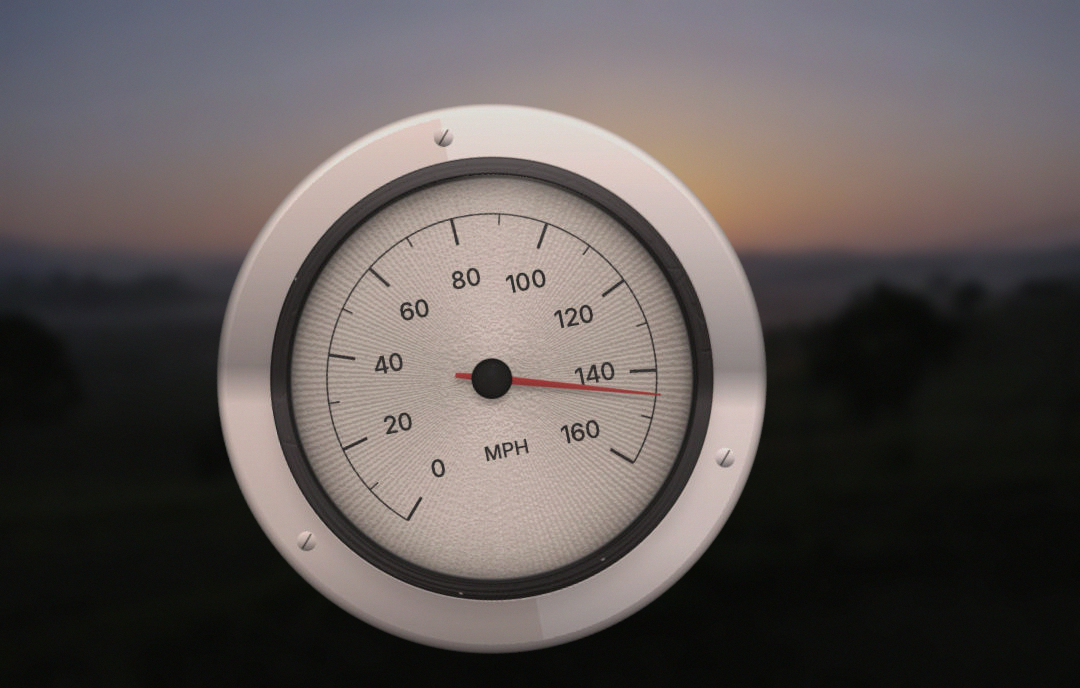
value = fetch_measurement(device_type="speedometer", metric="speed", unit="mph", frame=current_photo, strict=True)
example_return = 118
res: 145
